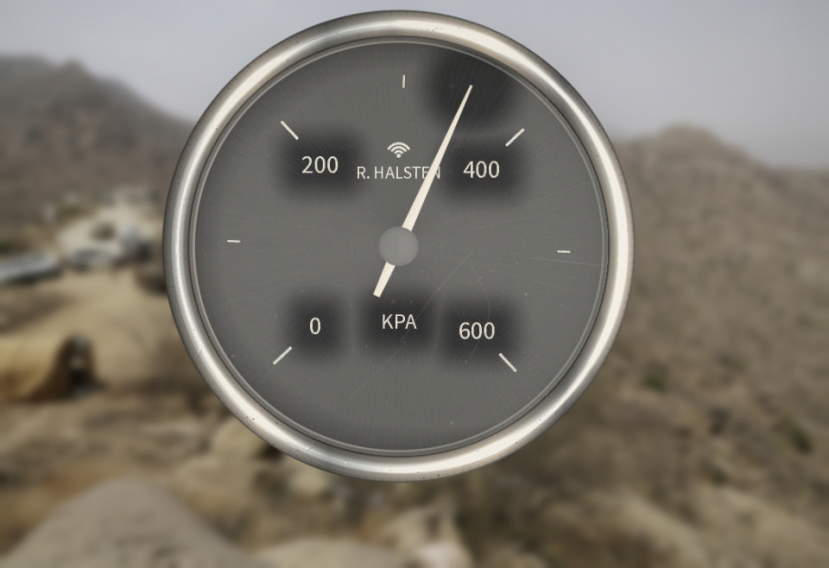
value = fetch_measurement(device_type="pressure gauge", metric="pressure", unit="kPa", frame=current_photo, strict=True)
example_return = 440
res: 350
